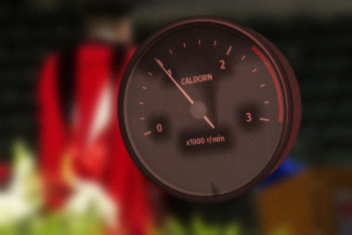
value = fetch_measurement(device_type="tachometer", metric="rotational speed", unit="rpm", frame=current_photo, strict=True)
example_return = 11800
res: 1000
